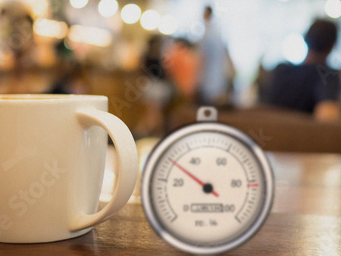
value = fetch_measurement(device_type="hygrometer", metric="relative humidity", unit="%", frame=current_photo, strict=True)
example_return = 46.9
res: 30
